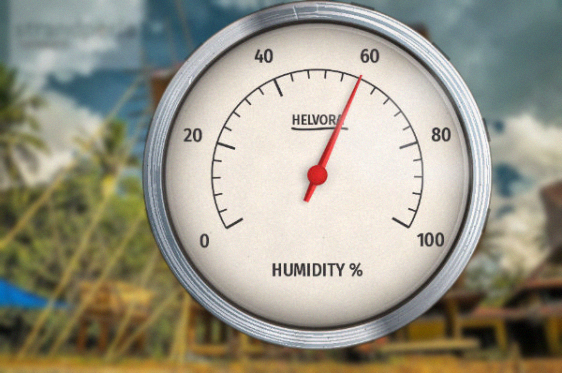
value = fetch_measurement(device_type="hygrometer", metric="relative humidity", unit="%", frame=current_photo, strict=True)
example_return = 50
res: 60
